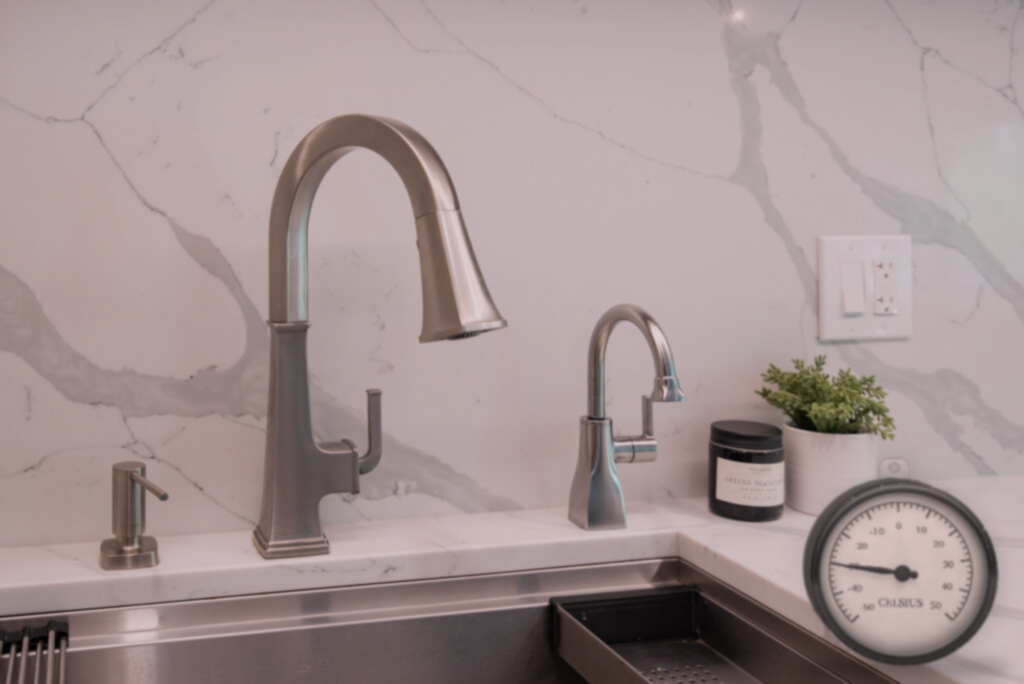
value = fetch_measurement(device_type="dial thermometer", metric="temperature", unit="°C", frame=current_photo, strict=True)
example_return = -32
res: -30
